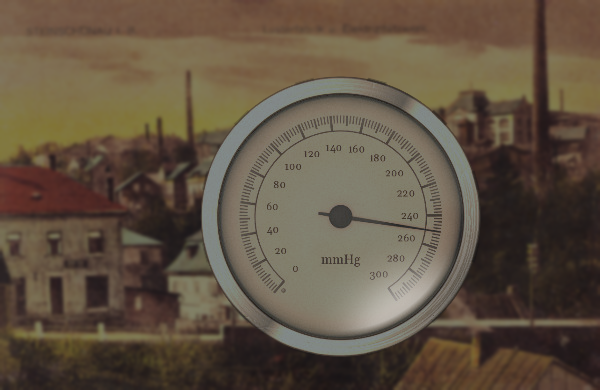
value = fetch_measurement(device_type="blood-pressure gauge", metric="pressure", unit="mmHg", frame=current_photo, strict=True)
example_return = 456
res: 250
